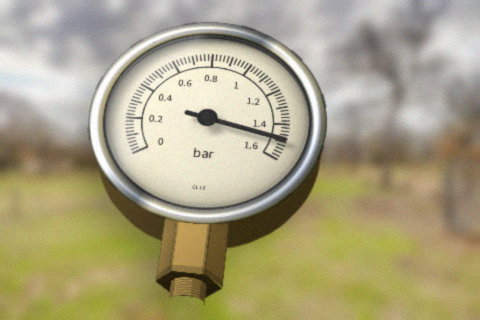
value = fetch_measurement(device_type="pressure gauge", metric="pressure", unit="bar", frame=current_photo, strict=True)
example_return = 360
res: 1.5
